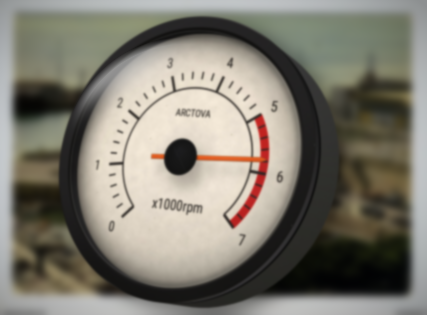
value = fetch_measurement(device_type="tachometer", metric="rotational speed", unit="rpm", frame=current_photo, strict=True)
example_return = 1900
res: 5800
